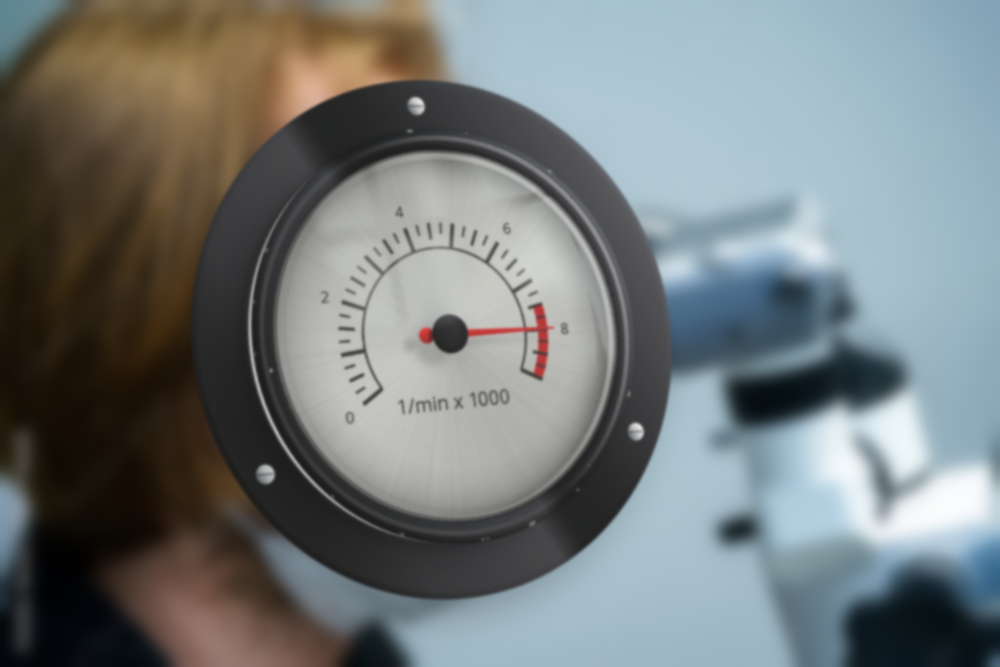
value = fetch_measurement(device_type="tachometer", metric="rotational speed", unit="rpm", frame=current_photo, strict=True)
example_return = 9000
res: 8000
